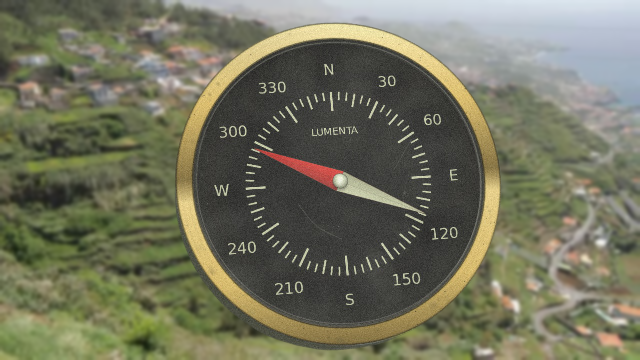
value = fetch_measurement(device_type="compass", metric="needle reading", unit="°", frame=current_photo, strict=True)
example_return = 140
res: 295
